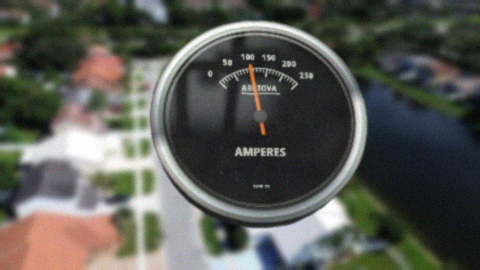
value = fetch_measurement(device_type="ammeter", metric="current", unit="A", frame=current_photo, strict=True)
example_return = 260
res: 100
